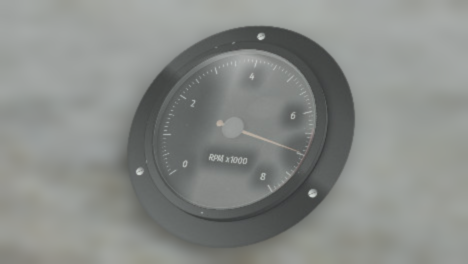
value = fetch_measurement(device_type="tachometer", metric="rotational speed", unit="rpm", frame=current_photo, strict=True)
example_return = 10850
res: 7000
